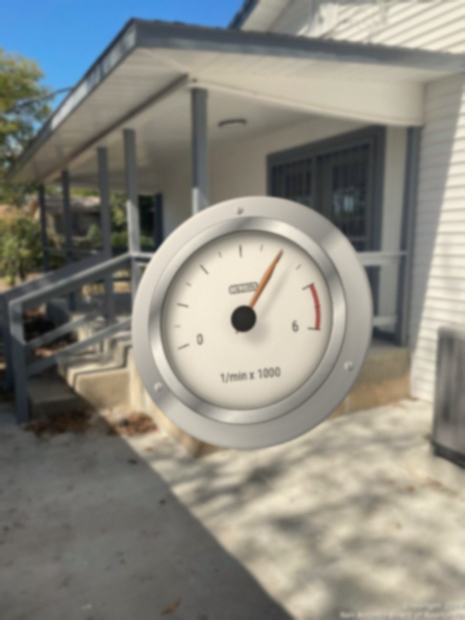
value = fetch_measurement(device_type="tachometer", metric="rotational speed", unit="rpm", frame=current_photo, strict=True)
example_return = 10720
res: 4000
